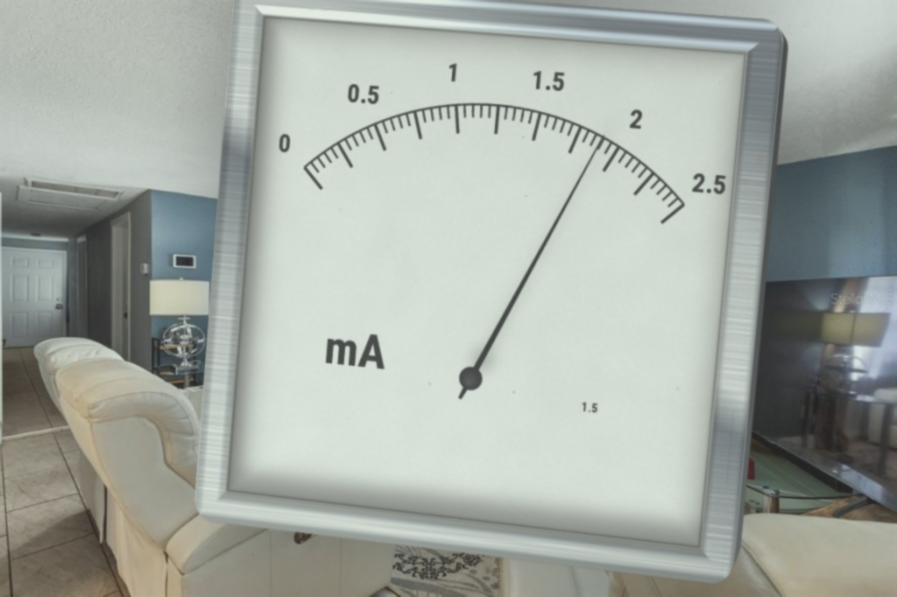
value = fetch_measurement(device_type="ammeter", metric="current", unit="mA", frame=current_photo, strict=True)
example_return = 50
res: 1.9
